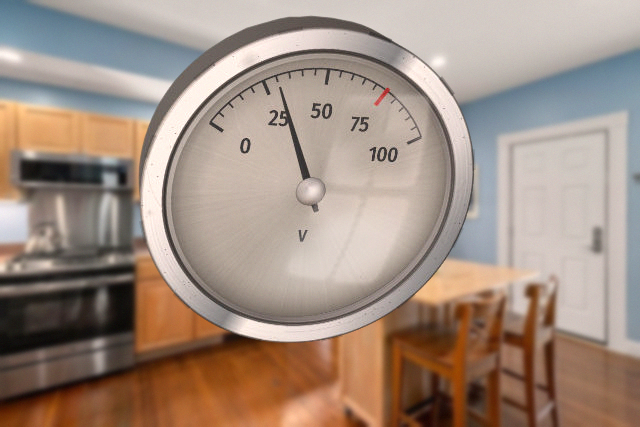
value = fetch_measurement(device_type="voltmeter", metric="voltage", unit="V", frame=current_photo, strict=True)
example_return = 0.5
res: 30
